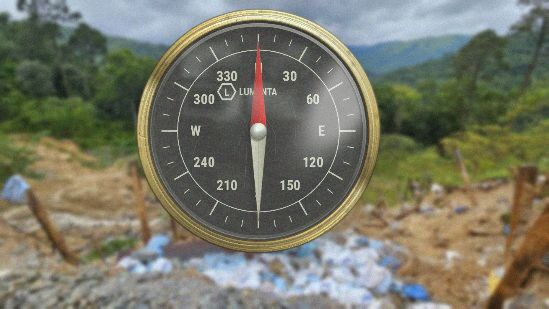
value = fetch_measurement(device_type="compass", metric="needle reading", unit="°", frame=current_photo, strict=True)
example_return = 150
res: 0
